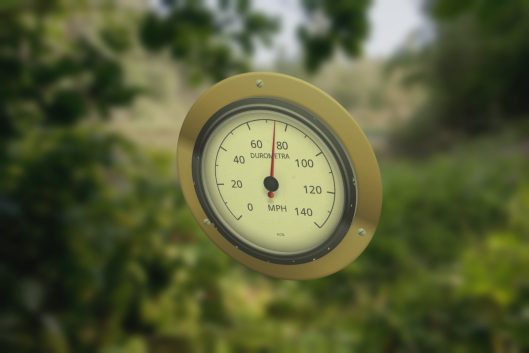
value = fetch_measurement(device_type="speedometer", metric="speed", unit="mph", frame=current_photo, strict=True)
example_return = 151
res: 75
